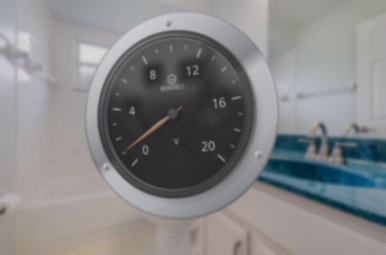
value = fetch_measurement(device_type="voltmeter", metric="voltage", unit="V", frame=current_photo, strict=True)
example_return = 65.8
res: 1
